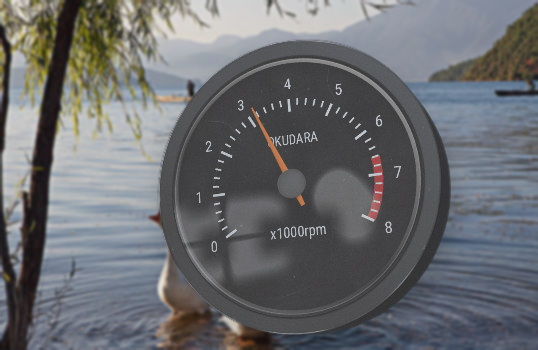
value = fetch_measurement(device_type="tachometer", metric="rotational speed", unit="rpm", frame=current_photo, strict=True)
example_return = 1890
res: 3200
